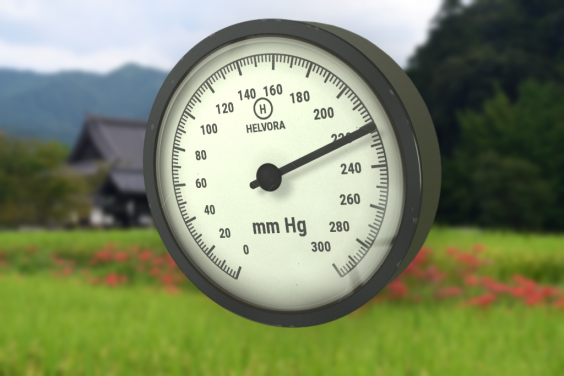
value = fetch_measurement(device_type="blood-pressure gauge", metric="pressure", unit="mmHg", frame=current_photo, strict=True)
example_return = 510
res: 222
